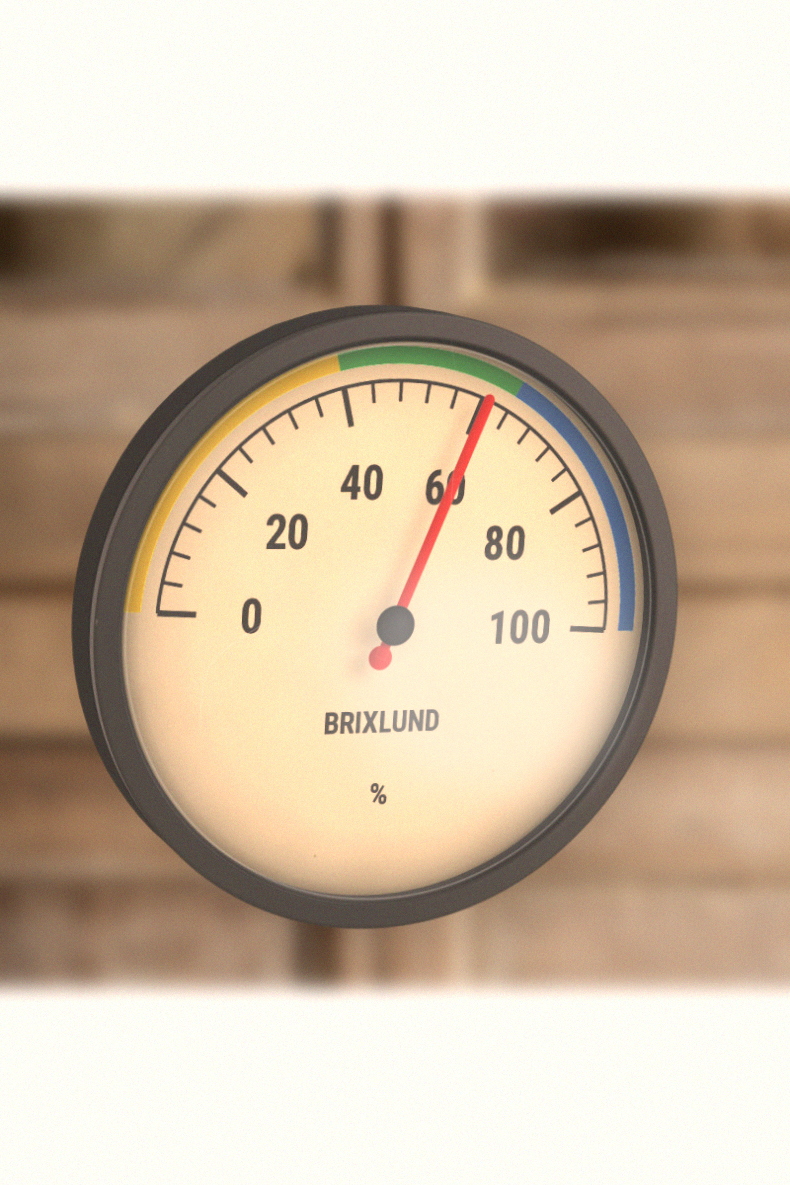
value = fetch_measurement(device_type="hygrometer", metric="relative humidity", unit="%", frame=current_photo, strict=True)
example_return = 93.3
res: 60
